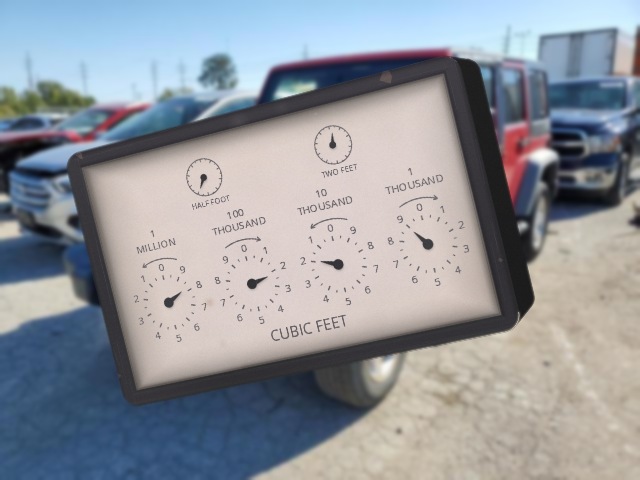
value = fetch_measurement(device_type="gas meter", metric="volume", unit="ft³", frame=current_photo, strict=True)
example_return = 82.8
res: 821900
